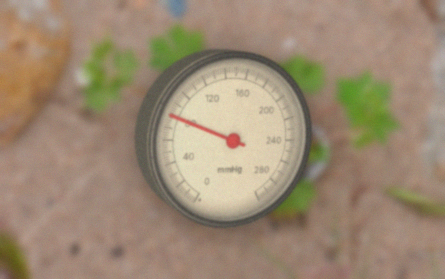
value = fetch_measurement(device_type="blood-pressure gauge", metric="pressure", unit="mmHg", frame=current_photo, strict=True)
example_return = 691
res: 80
